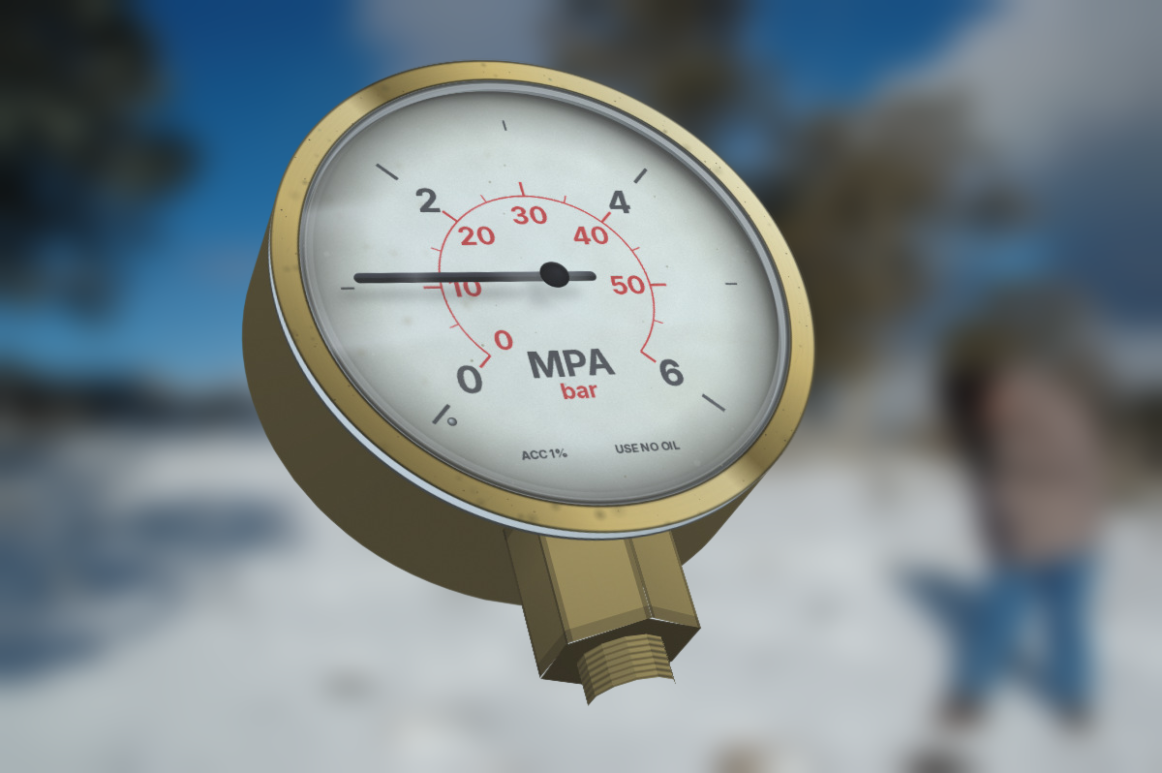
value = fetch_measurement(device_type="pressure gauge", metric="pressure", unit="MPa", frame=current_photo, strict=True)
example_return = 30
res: 1
